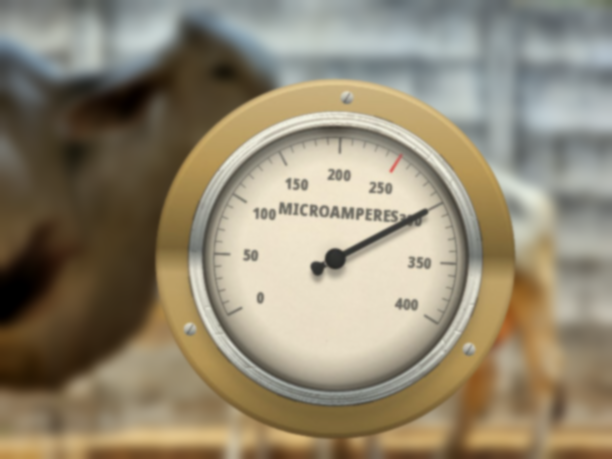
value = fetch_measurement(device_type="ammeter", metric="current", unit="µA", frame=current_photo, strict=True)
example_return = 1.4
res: 300
